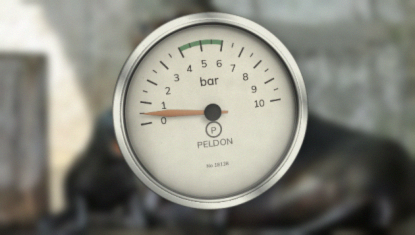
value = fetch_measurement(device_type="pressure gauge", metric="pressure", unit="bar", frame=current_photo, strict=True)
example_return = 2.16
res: 0.5
